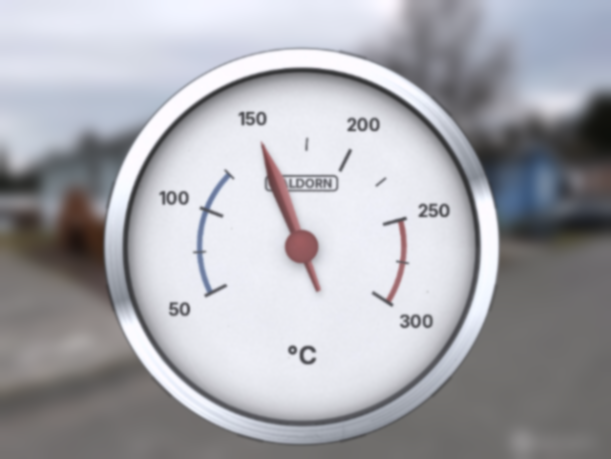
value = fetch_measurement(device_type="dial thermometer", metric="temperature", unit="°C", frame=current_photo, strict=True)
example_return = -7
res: 150
